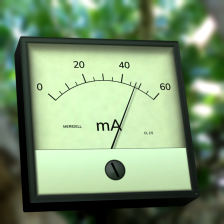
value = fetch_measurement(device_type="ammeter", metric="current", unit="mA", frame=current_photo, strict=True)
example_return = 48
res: 47.5
